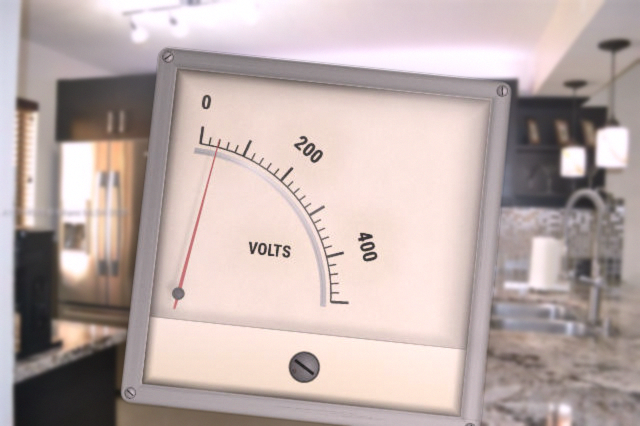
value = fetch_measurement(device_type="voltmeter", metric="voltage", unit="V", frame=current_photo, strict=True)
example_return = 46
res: 40
